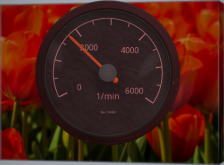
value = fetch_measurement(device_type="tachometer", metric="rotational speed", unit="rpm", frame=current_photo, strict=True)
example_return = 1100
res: 1750
